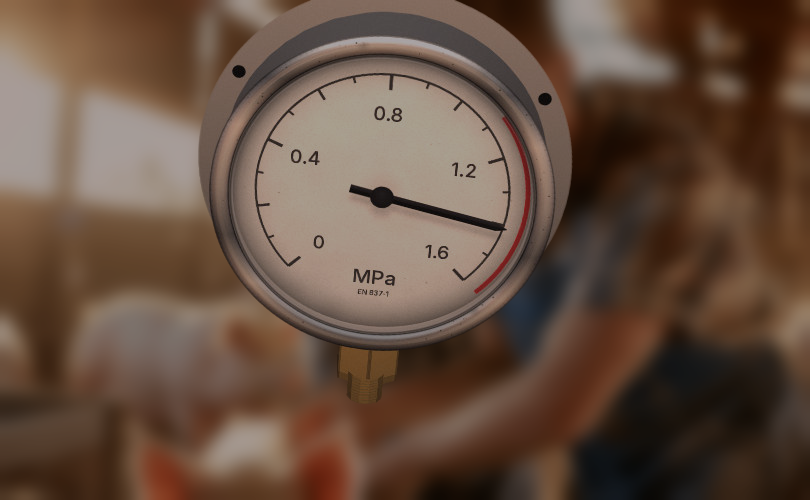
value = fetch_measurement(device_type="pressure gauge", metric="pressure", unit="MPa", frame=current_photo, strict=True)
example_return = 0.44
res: 1.4
